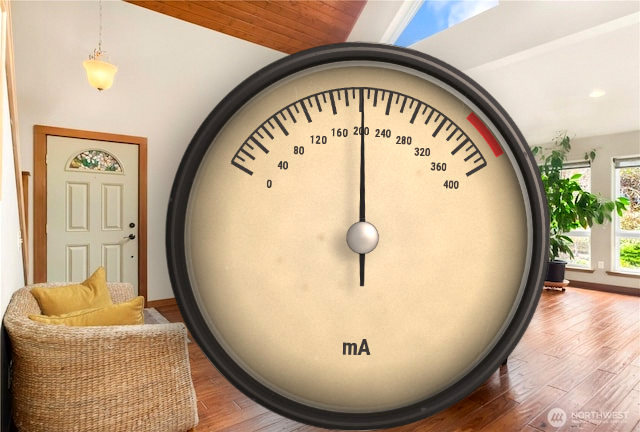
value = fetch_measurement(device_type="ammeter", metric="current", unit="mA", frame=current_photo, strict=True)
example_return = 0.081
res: 200
